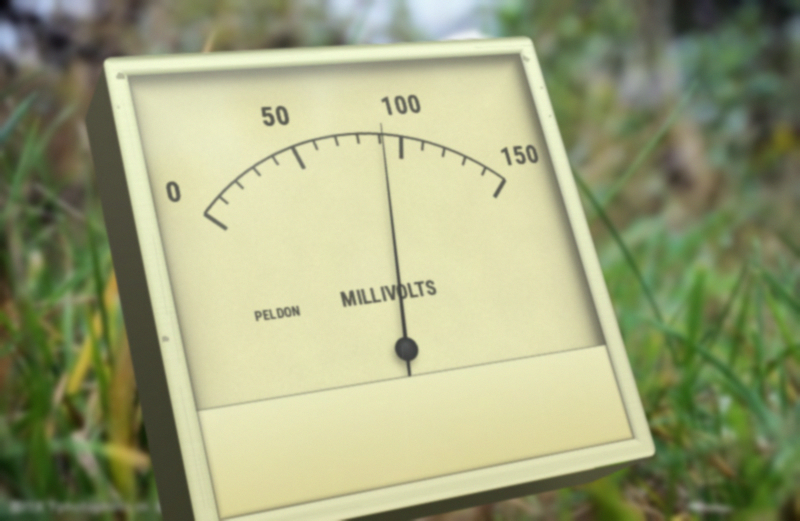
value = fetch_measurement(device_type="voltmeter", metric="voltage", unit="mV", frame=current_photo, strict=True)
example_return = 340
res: 90
